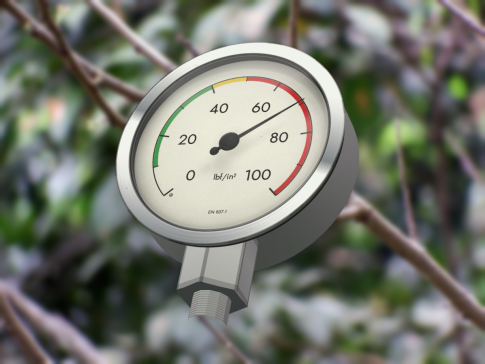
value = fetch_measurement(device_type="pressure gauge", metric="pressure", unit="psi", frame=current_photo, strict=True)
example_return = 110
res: 70
